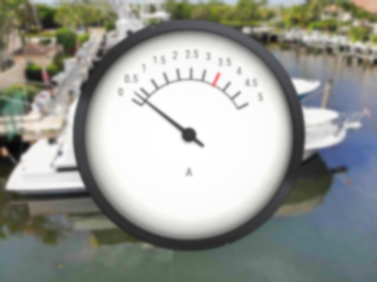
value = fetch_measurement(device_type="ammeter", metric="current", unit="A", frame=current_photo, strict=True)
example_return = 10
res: 0.25
